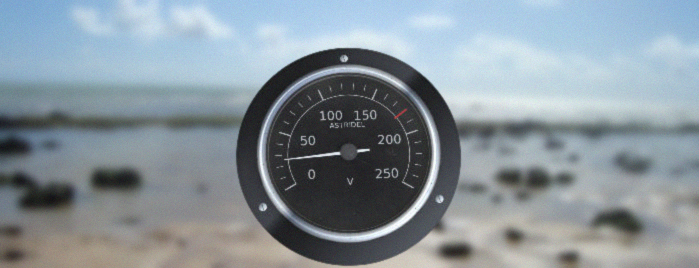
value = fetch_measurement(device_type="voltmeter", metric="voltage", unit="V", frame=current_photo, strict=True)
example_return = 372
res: 25
